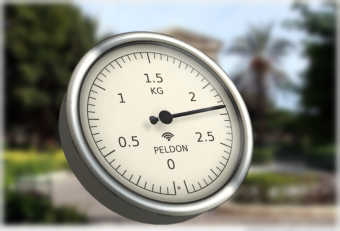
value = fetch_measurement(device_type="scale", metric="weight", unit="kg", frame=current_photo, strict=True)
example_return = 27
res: 2.2
